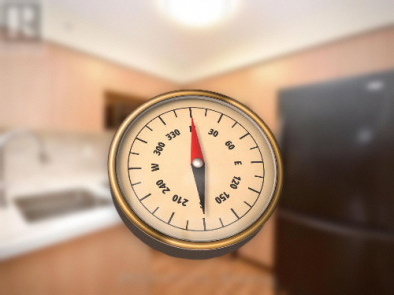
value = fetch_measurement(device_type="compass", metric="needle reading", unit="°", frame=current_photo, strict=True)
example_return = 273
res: 0
